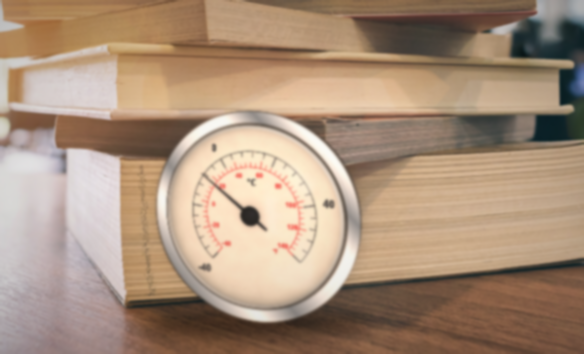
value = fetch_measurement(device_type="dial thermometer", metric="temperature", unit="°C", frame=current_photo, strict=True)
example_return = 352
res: -8
